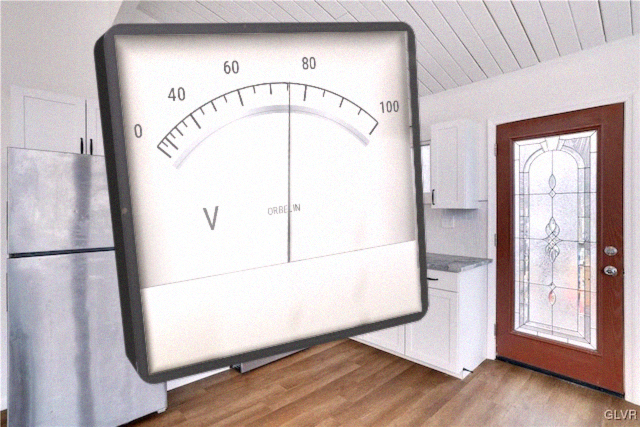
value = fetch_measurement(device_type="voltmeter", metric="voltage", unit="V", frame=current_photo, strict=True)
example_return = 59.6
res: 75
